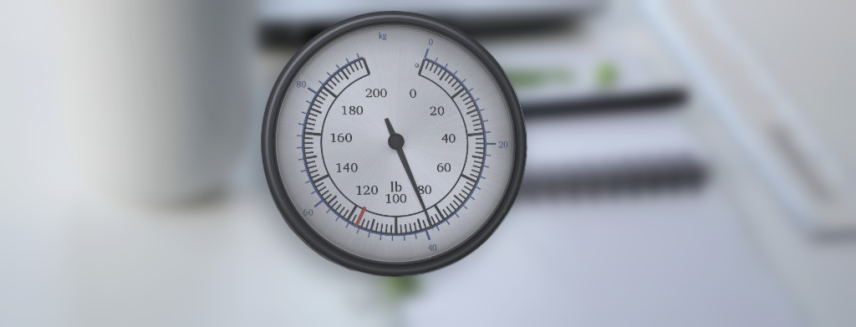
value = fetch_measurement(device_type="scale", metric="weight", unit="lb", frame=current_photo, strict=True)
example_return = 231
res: 86
